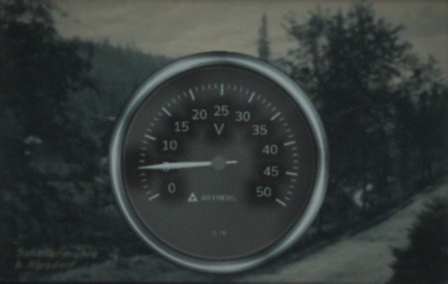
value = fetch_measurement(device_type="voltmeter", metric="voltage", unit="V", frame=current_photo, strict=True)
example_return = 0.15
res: 5
